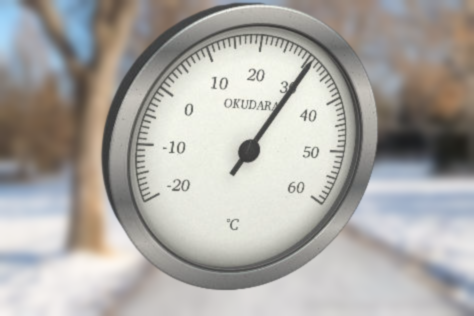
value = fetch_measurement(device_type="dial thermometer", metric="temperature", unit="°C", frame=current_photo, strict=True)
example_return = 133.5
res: 30
